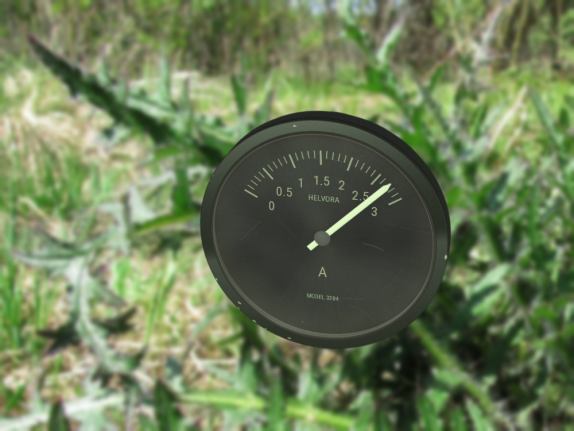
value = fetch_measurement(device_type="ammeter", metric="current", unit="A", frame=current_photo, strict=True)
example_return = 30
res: 2.7
